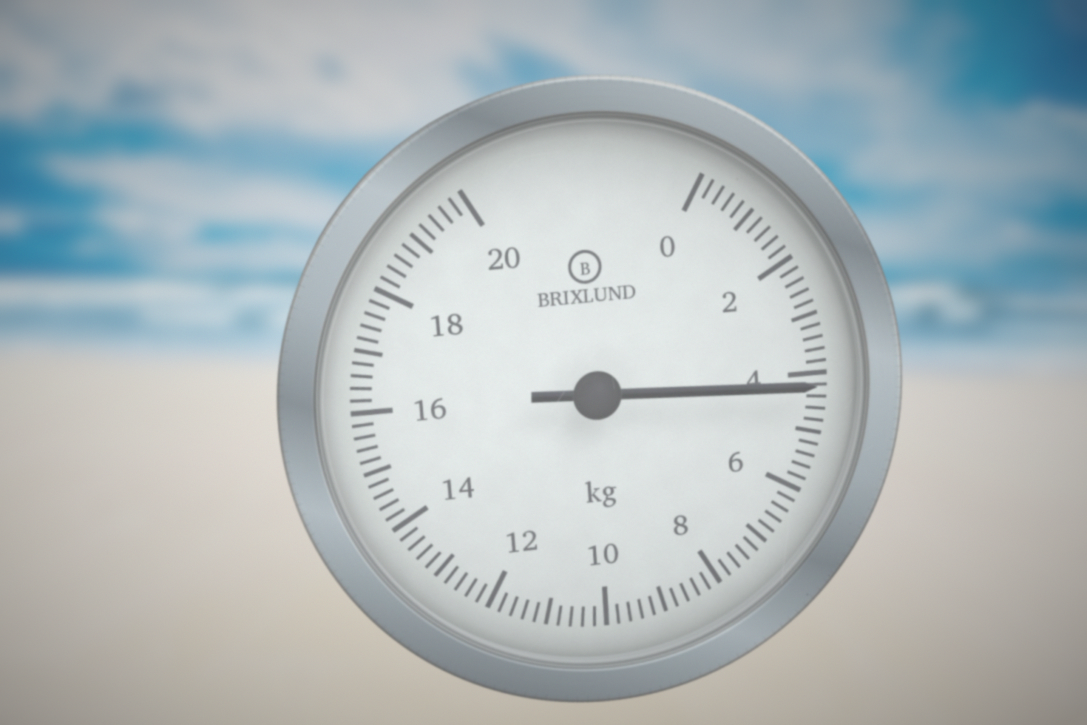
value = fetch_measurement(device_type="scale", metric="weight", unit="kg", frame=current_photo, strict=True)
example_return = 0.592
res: 4.2
